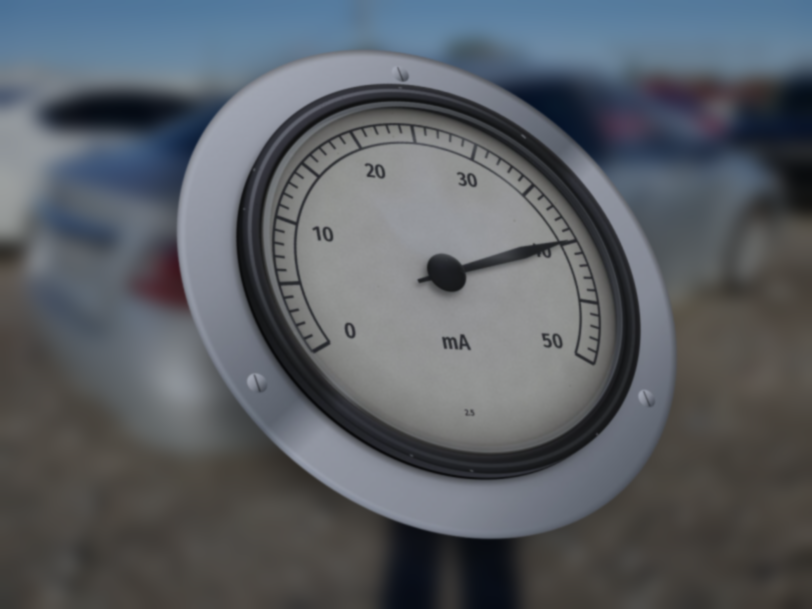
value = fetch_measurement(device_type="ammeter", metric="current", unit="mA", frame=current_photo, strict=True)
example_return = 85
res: 40
